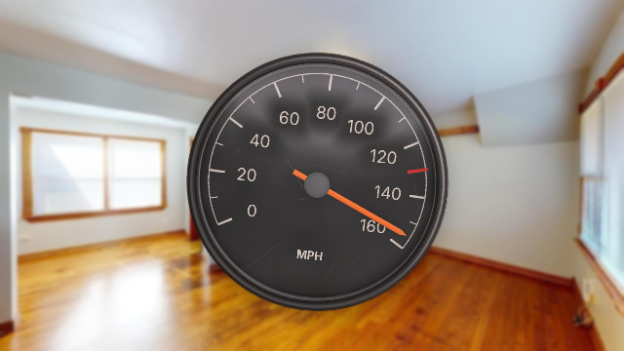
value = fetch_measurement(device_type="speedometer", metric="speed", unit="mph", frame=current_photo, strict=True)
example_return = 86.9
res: 155
